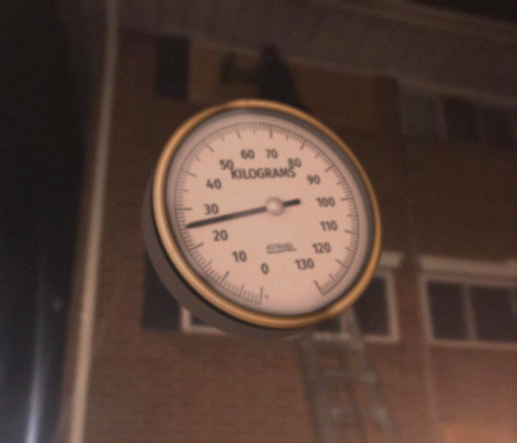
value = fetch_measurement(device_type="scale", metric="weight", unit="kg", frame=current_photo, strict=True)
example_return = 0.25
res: 25
